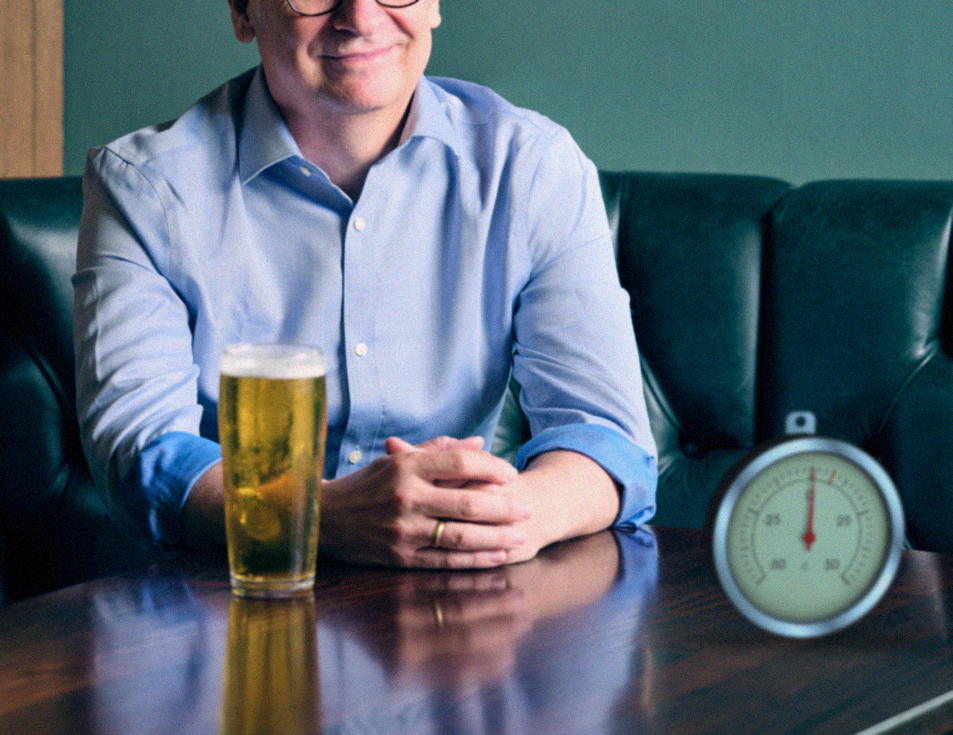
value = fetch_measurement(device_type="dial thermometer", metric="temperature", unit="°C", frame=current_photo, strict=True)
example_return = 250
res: 0
